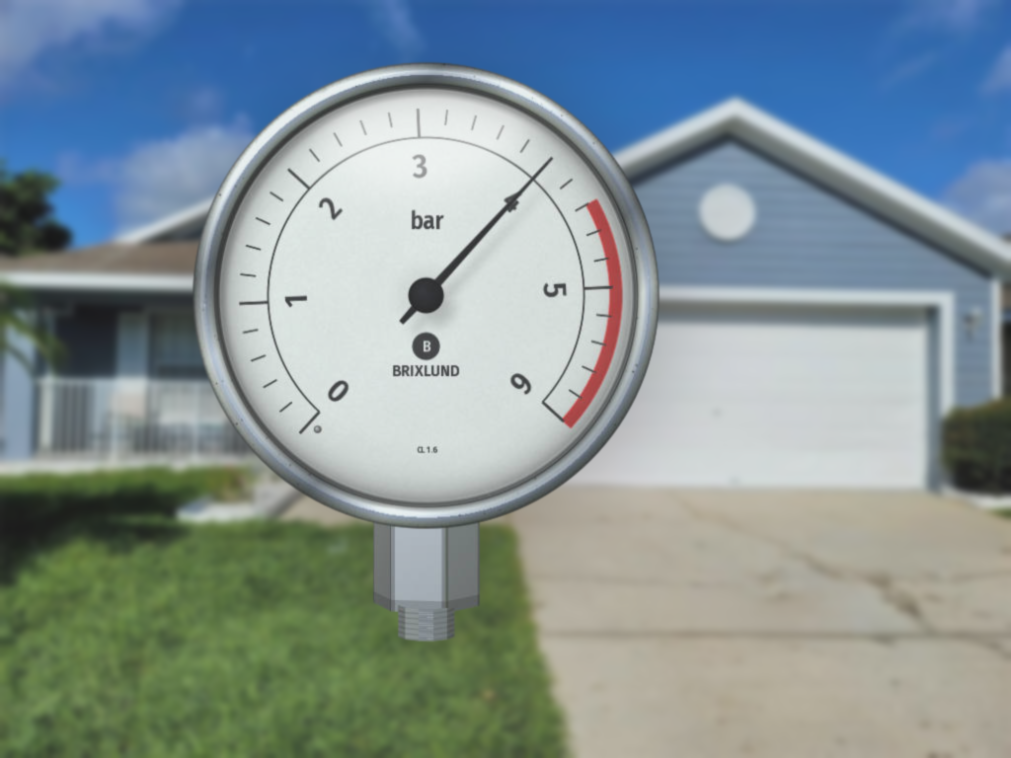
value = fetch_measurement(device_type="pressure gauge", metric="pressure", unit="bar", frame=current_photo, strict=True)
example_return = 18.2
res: 4
